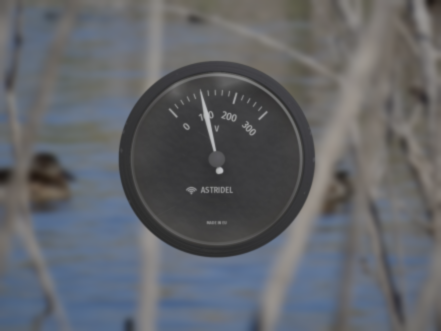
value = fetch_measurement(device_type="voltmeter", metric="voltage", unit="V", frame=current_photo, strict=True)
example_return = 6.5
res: 100
